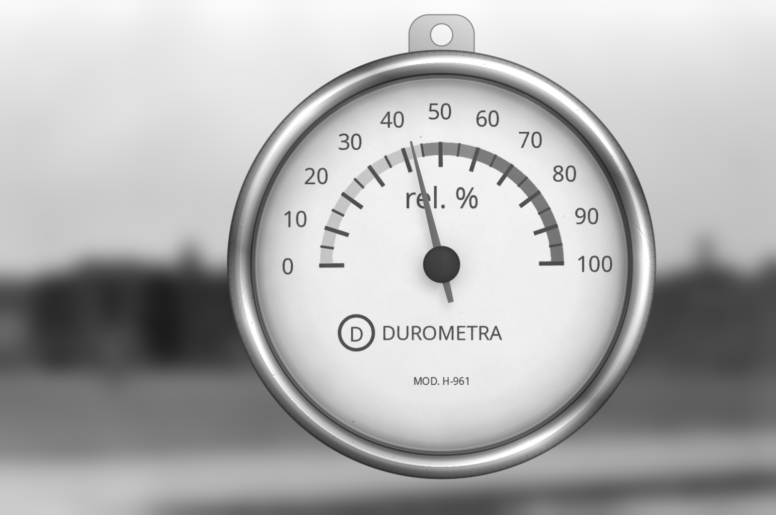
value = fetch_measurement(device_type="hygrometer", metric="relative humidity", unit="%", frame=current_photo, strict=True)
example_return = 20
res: 42.5
